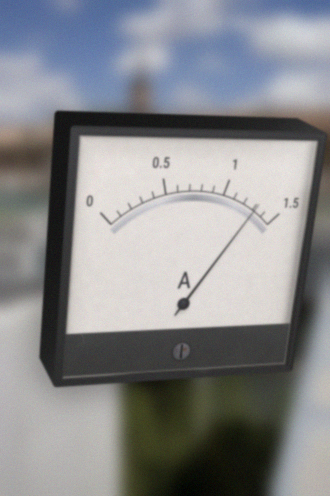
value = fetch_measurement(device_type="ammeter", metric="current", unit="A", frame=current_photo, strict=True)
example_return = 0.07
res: 1.3
